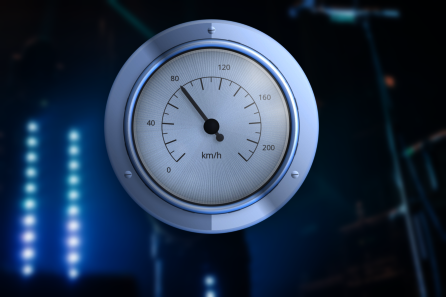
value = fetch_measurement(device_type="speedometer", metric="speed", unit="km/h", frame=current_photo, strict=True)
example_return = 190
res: 80
